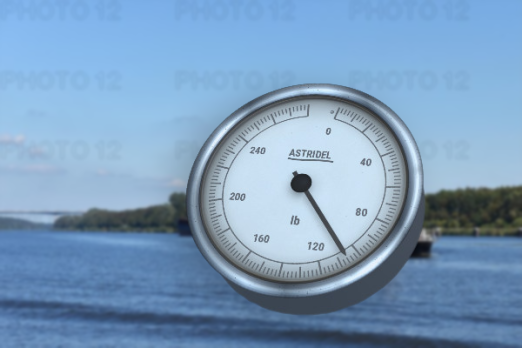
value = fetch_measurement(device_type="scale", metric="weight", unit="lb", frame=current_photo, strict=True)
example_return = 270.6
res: 106
